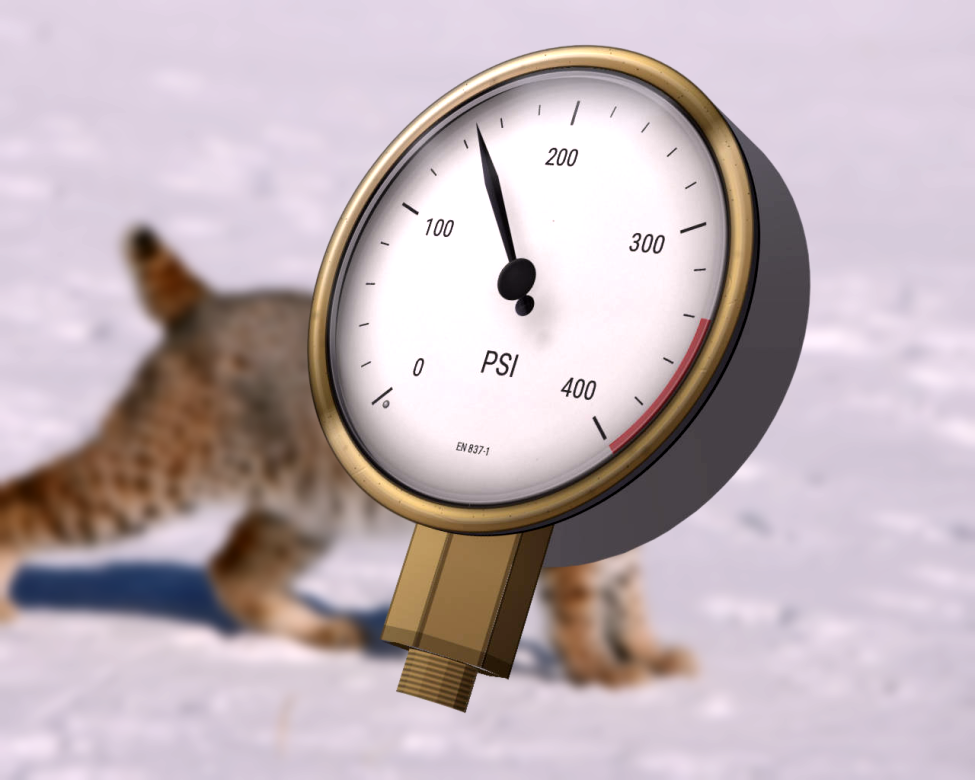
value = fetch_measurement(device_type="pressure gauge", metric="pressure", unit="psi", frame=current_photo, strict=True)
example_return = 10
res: 150
